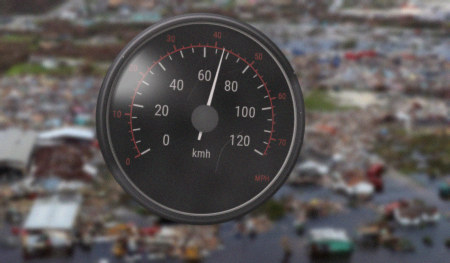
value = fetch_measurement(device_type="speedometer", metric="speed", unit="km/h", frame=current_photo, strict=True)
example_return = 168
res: 67.5
